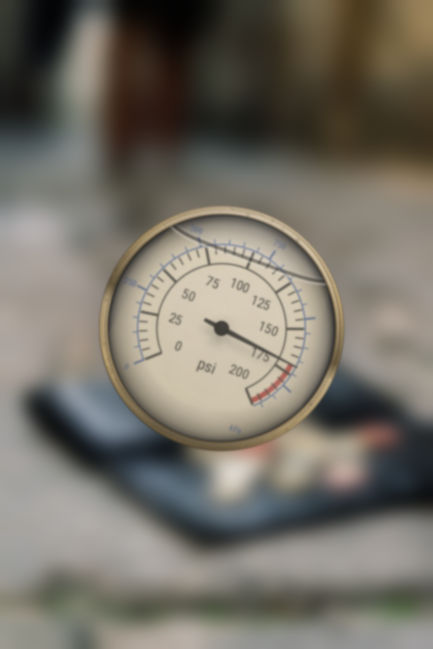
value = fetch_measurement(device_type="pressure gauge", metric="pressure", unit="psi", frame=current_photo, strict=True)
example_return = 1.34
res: 170
